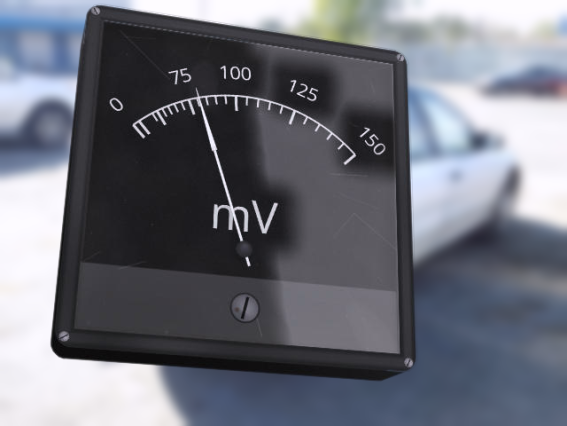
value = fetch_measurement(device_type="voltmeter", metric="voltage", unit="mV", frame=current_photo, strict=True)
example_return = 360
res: 80
